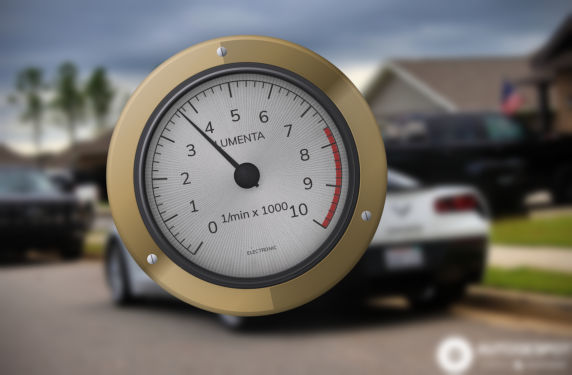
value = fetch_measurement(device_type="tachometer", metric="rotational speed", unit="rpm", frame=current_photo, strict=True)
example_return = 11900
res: 3700
